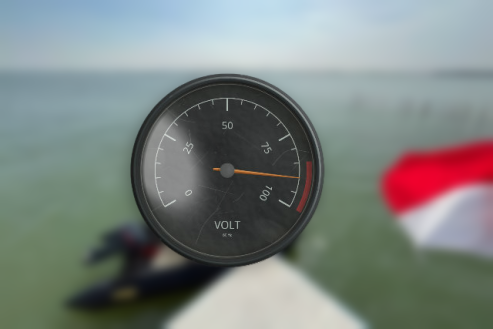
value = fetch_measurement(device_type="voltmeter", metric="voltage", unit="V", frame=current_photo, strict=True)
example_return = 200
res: 90
